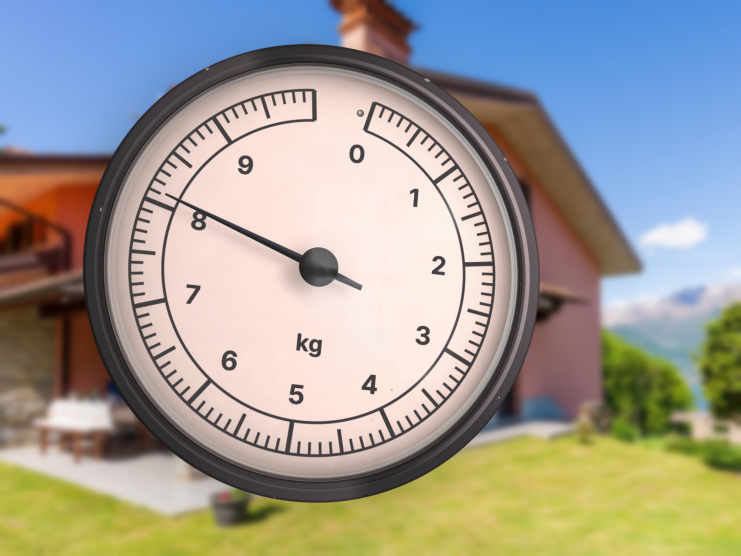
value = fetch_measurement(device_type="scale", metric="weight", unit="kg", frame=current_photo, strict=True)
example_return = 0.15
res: 8.1
